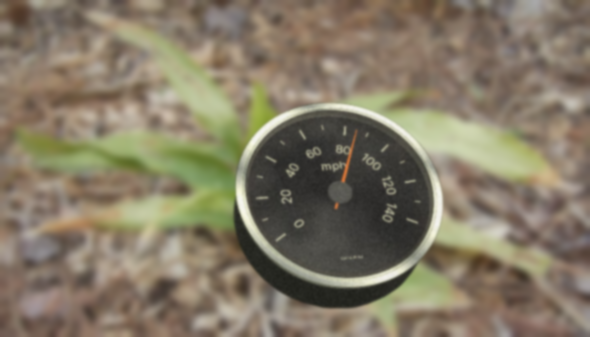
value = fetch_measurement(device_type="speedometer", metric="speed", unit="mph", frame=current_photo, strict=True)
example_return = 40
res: 85
